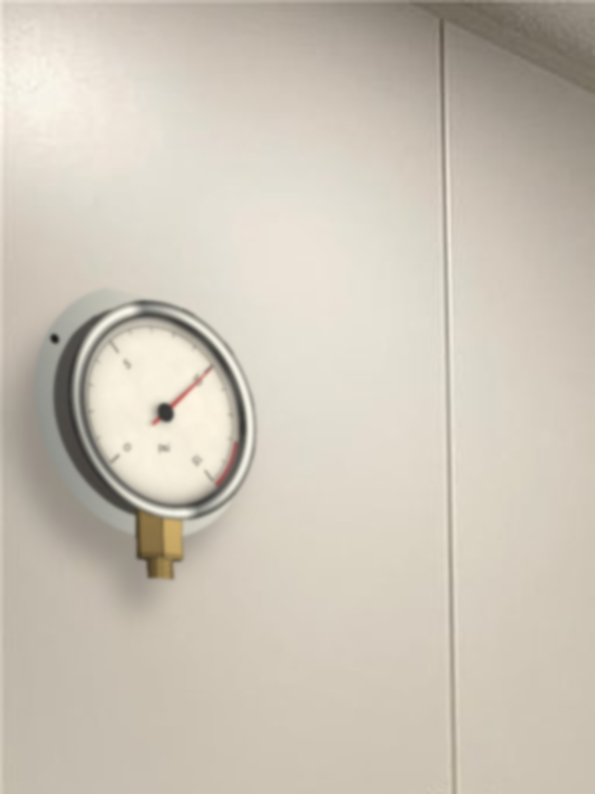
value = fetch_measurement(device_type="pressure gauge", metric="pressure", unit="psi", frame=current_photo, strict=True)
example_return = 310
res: 10
